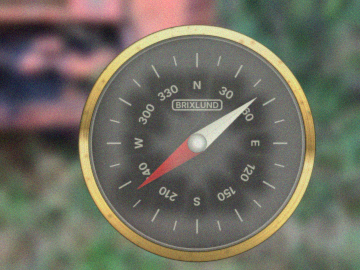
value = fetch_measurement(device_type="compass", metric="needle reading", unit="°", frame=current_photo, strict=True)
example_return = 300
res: 232.5
